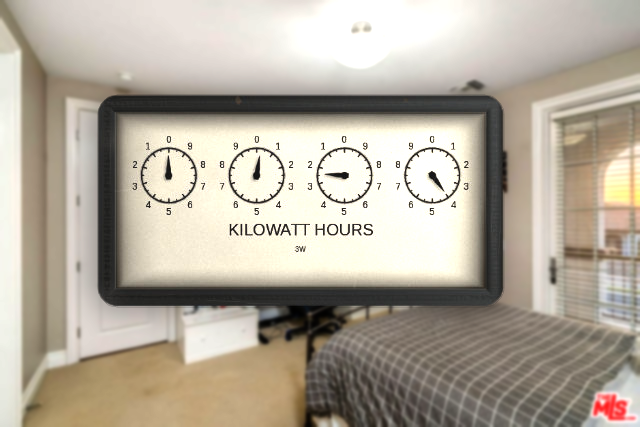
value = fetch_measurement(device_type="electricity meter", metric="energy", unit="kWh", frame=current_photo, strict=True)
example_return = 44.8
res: 24
